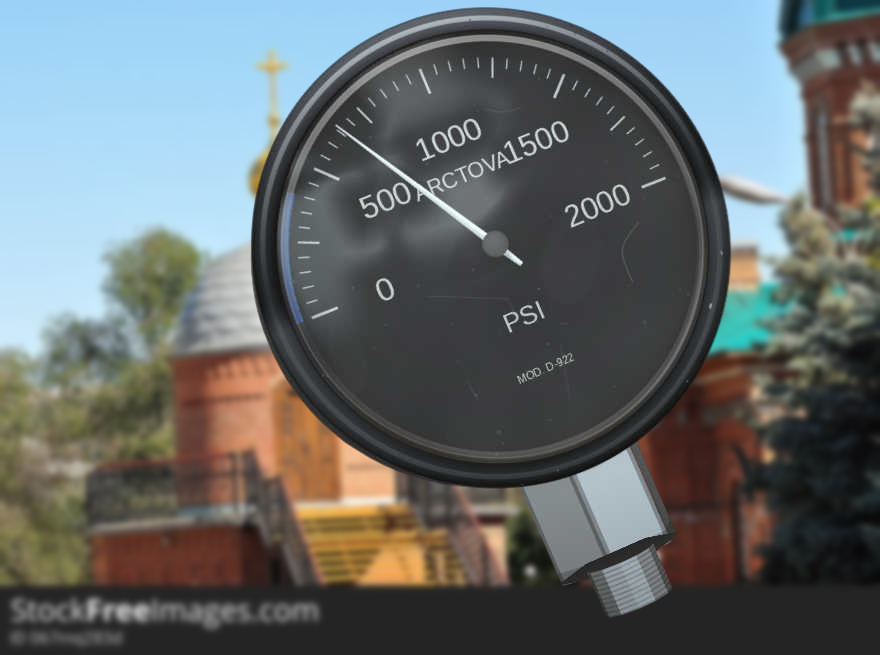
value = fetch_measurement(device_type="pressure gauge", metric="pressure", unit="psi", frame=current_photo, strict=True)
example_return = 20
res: 650
